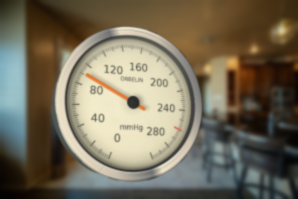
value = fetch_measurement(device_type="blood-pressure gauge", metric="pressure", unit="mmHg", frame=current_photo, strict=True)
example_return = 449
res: 90
